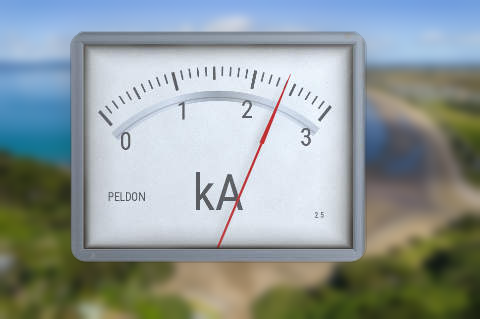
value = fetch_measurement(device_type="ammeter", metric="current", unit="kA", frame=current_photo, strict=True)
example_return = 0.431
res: 2.4
